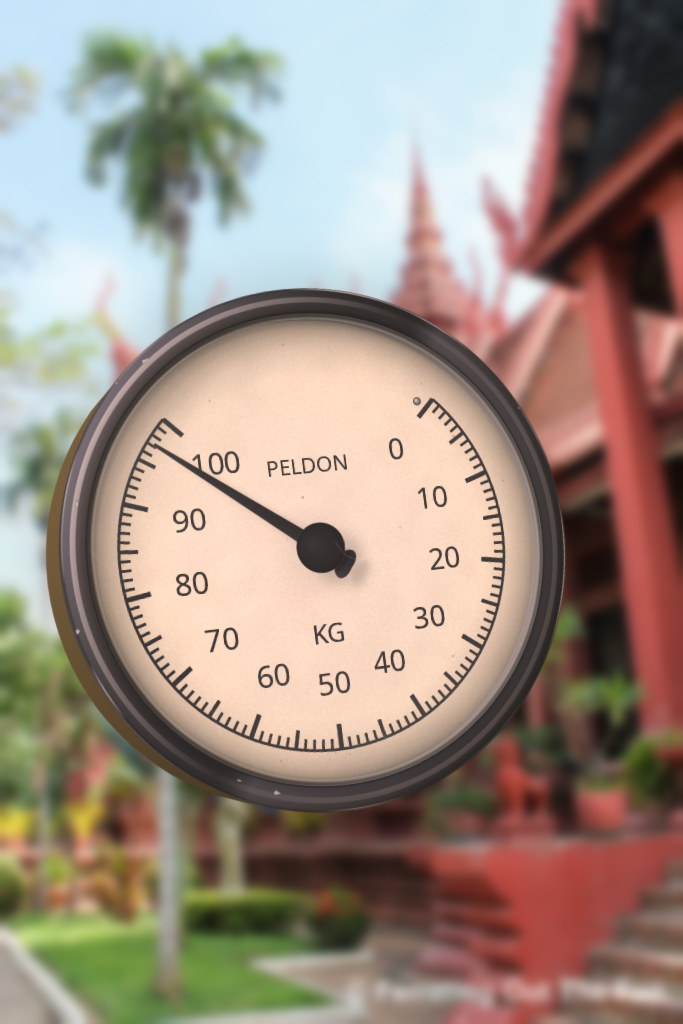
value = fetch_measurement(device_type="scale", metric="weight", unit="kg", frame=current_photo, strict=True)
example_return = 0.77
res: 97
